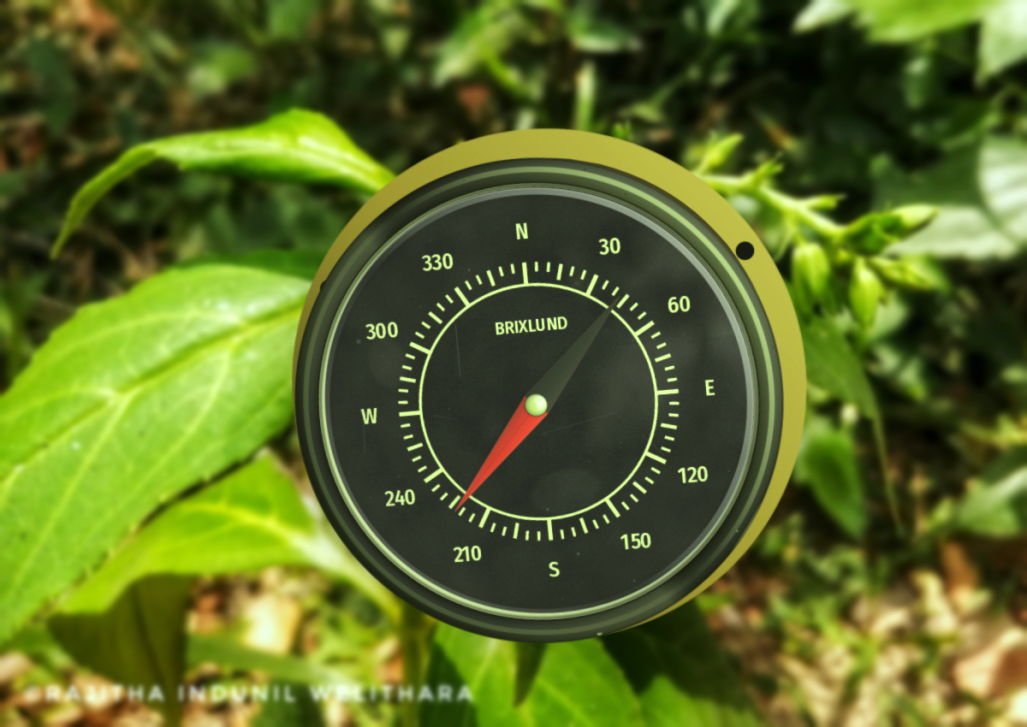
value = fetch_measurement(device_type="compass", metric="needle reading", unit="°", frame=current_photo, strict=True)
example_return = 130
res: 222.5
